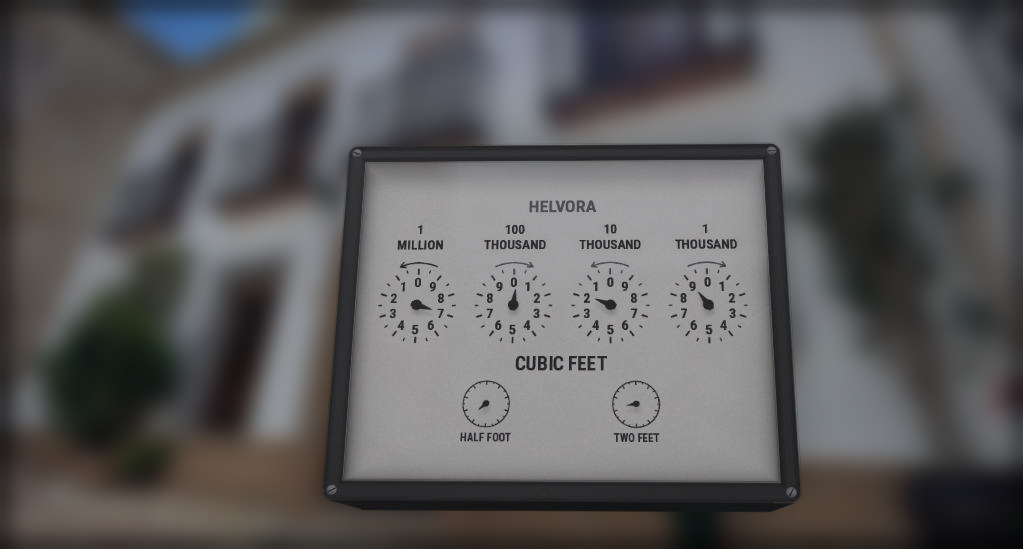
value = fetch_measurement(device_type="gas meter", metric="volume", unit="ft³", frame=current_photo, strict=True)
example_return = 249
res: 701900
